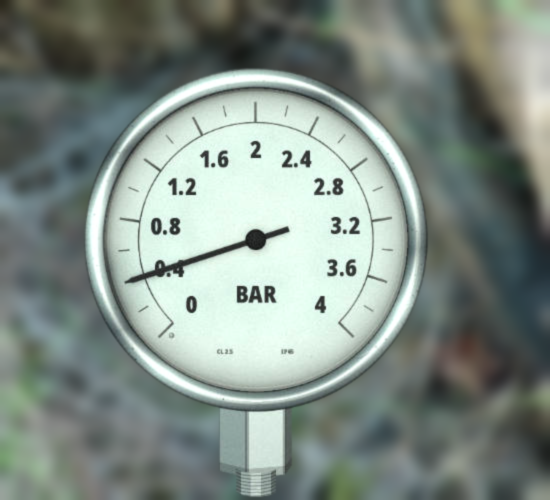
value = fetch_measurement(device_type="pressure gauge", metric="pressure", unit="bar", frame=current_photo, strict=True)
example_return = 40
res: 0.4
